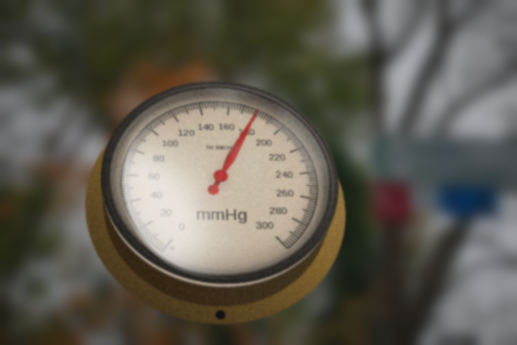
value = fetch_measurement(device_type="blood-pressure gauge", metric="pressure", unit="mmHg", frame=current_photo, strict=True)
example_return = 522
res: 180
